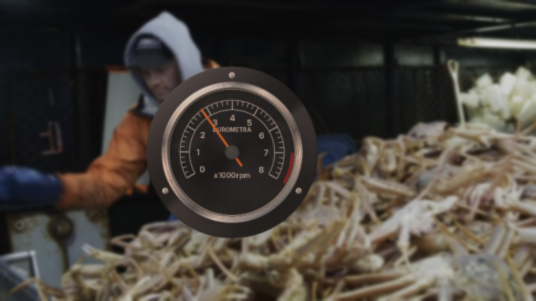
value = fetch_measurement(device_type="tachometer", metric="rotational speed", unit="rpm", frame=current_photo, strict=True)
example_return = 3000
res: 2800
